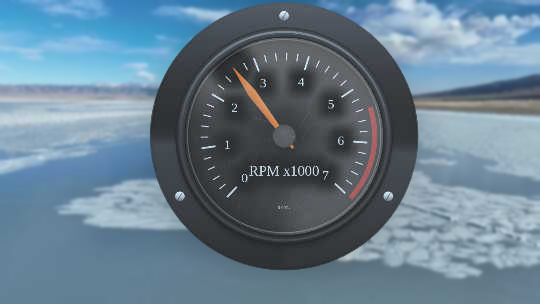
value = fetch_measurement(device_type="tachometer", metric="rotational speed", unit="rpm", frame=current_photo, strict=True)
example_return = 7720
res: 2600
